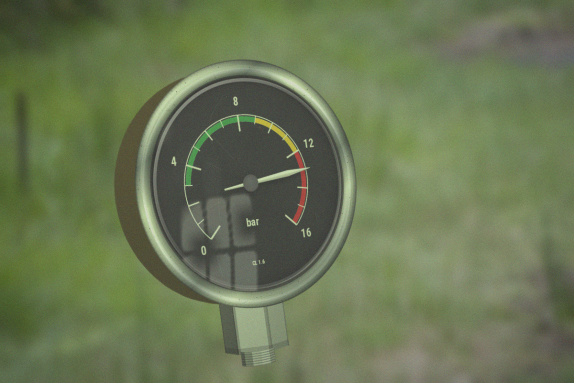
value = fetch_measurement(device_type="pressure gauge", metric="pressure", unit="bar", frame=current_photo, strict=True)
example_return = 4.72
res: 13
